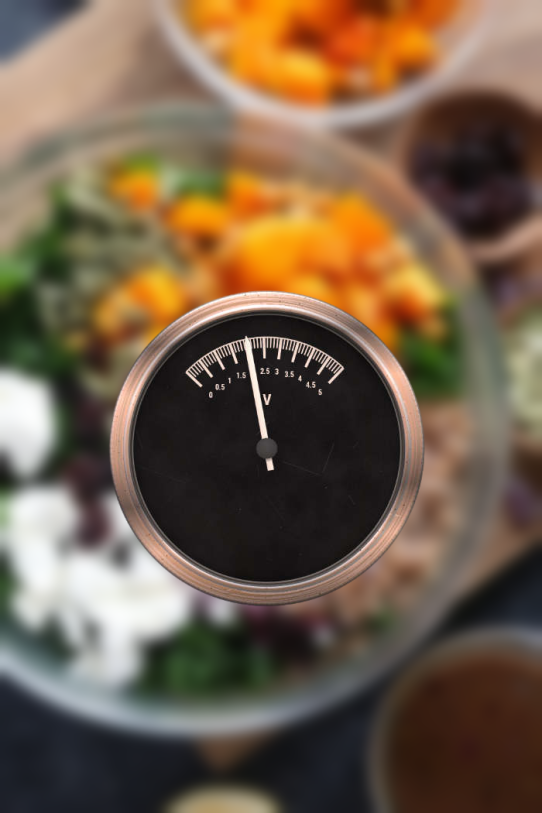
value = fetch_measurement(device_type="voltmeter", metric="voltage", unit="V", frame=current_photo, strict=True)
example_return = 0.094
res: 2
